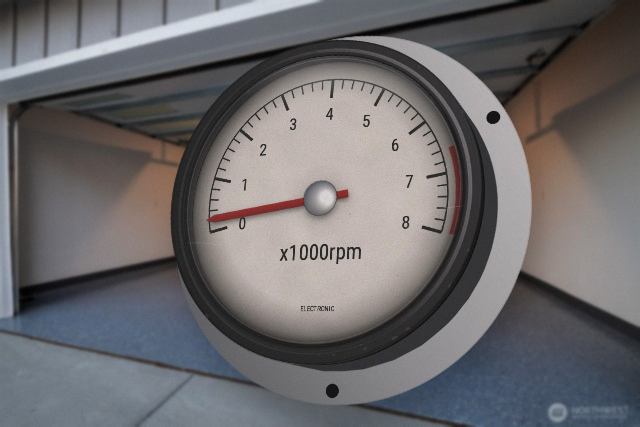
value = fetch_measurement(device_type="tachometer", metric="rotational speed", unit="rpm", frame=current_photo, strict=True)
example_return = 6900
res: 200
